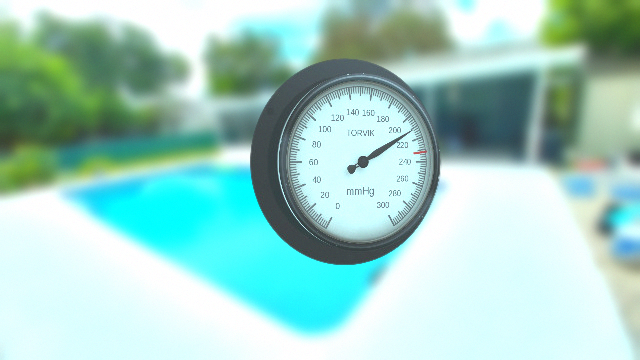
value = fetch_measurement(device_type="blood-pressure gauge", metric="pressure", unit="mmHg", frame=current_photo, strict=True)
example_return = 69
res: 210
